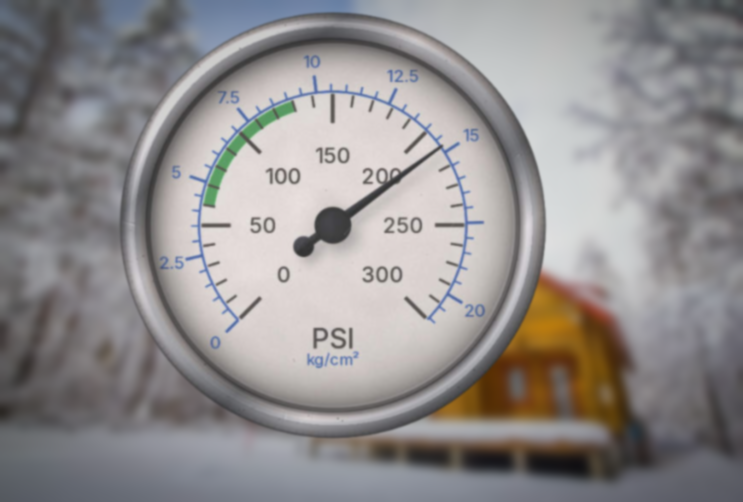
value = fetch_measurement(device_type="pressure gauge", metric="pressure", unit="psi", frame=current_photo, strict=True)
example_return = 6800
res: 210
